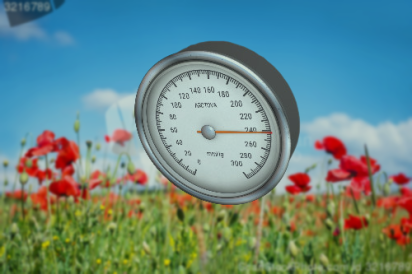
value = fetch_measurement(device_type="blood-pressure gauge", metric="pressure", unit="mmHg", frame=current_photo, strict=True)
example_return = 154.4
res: 240
